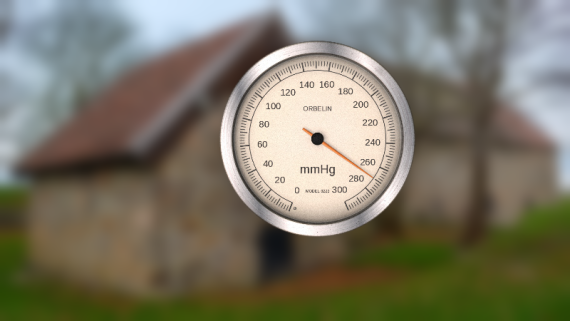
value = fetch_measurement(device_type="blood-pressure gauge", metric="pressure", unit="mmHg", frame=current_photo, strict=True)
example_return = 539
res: 270
